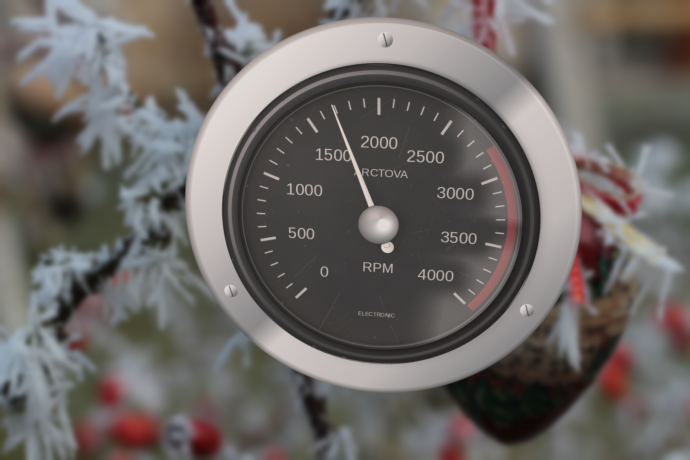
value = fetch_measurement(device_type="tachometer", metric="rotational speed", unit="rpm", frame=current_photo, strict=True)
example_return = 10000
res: 1700
